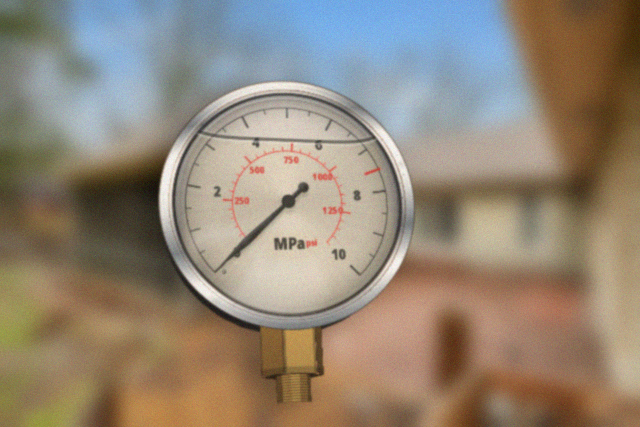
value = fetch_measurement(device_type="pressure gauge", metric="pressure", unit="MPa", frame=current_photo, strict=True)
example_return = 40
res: 0
